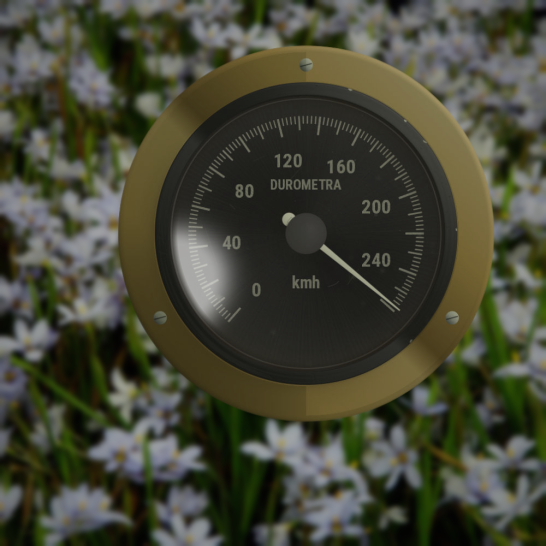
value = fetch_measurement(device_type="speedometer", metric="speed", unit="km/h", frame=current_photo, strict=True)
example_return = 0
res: 258
